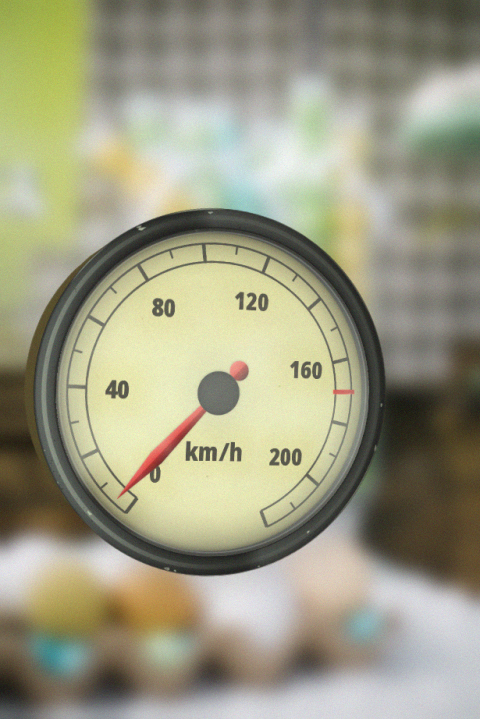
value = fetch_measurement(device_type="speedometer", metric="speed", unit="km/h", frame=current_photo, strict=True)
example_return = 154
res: 5
